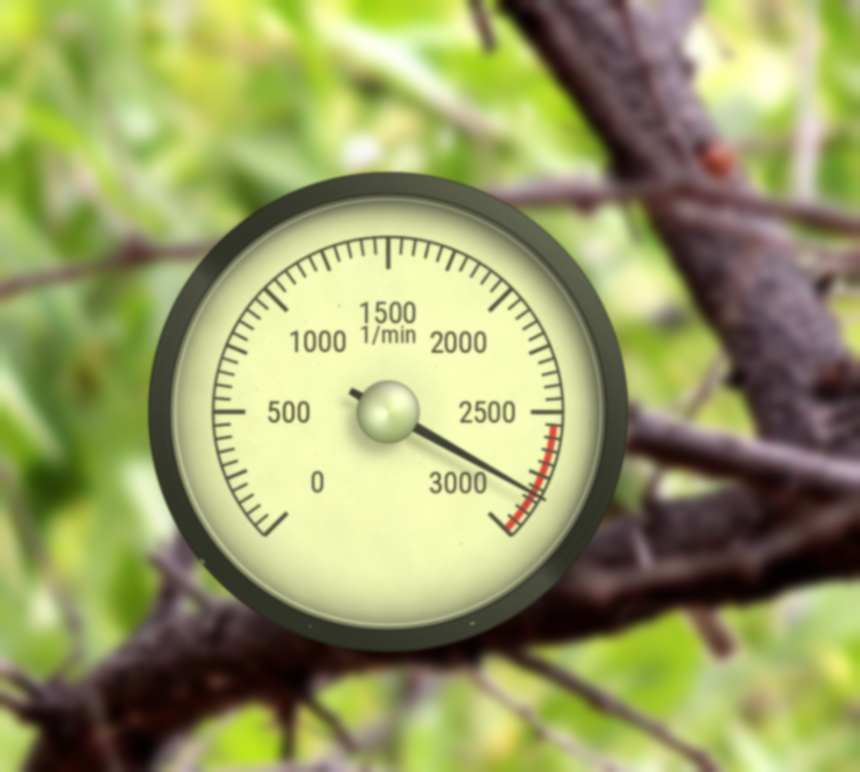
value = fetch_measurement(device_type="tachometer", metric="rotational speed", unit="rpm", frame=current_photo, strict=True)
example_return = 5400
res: 2825
